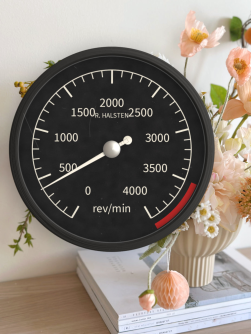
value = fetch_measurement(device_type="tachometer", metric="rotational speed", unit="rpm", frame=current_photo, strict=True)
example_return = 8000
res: 400
